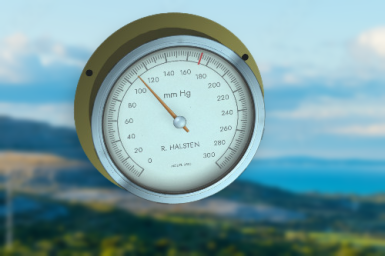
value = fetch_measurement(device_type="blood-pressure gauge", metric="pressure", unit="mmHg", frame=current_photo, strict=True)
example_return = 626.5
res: 110
